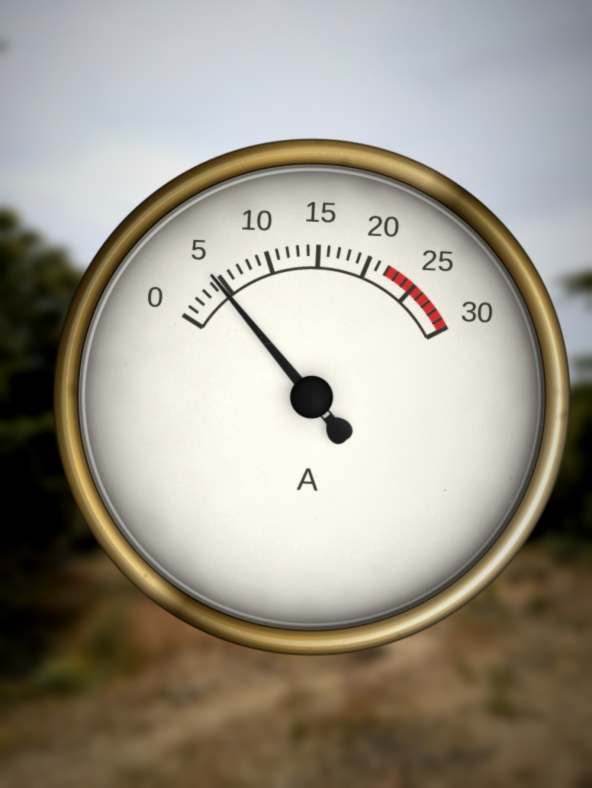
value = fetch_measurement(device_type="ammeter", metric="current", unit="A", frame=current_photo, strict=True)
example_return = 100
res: 4.5
